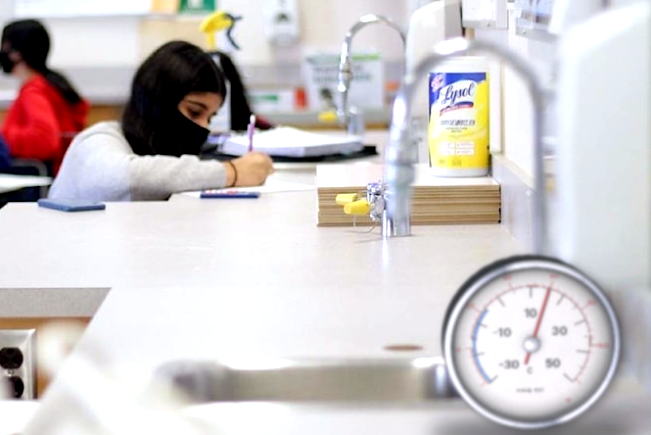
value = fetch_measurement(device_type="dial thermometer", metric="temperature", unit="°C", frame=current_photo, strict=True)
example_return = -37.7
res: 15
